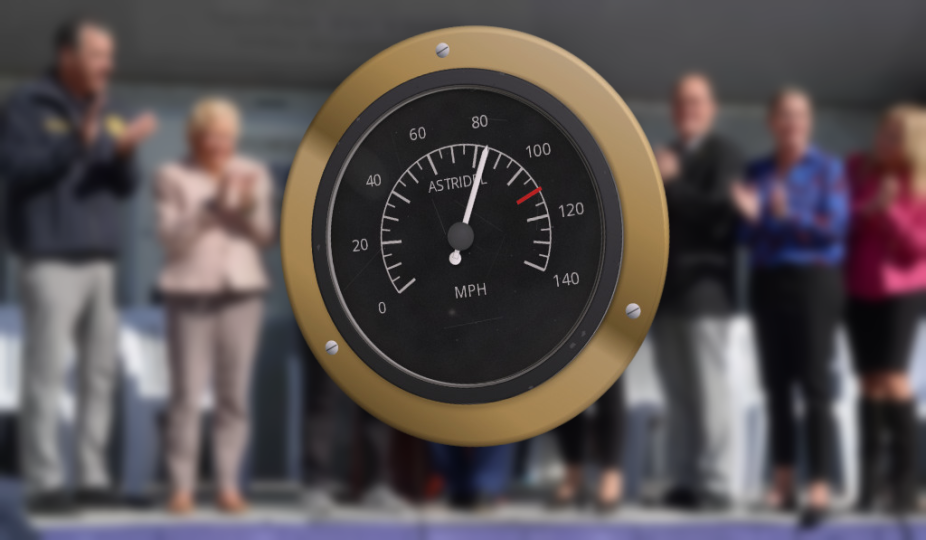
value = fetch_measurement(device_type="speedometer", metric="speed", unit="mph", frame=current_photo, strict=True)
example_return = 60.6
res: 85
